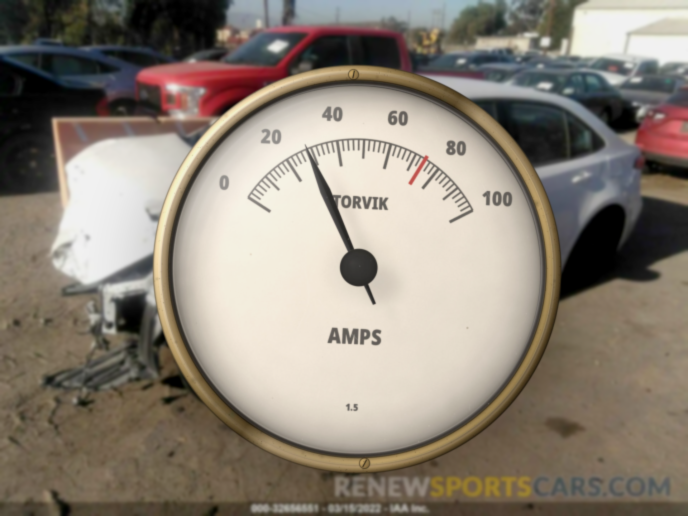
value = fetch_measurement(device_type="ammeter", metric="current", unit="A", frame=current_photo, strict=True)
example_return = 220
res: 28
